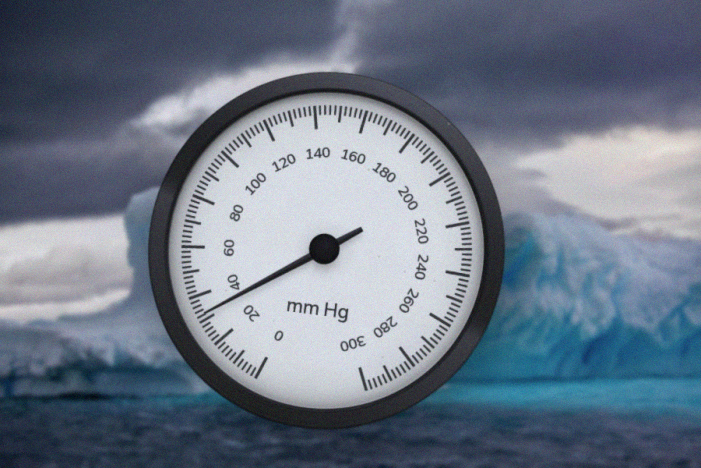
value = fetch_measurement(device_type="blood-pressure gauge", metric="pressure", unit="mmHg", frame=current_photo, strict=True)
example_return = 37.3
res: 32
